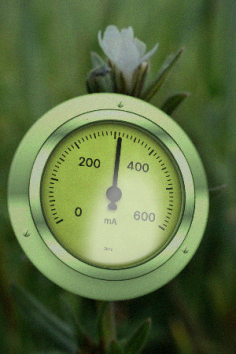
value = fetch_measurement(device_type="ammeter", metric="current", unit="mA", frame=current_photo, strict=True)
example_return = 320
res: 310
